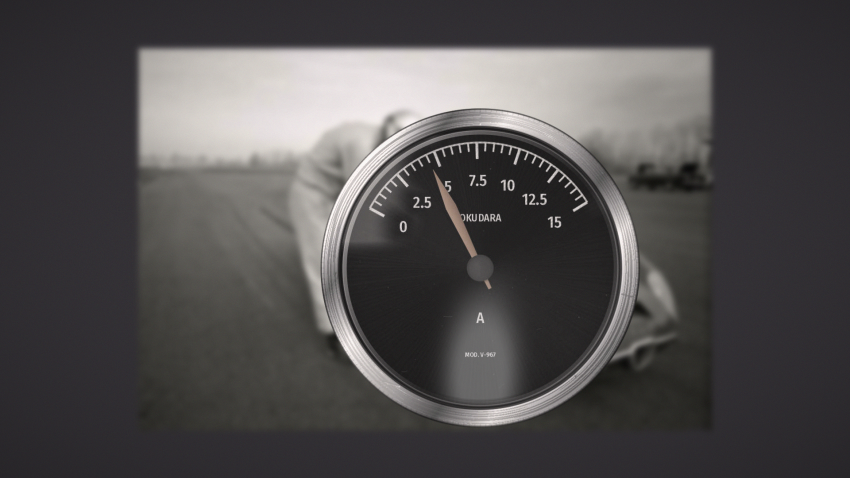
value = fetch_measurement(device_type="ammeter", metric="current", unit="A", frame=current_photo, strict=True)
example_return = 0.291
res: 4.5
